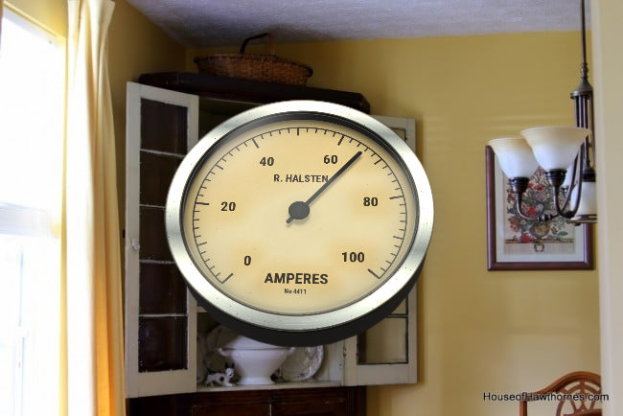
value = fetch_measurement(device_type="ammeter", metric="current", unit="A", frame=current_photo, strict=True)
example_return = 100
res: 66
